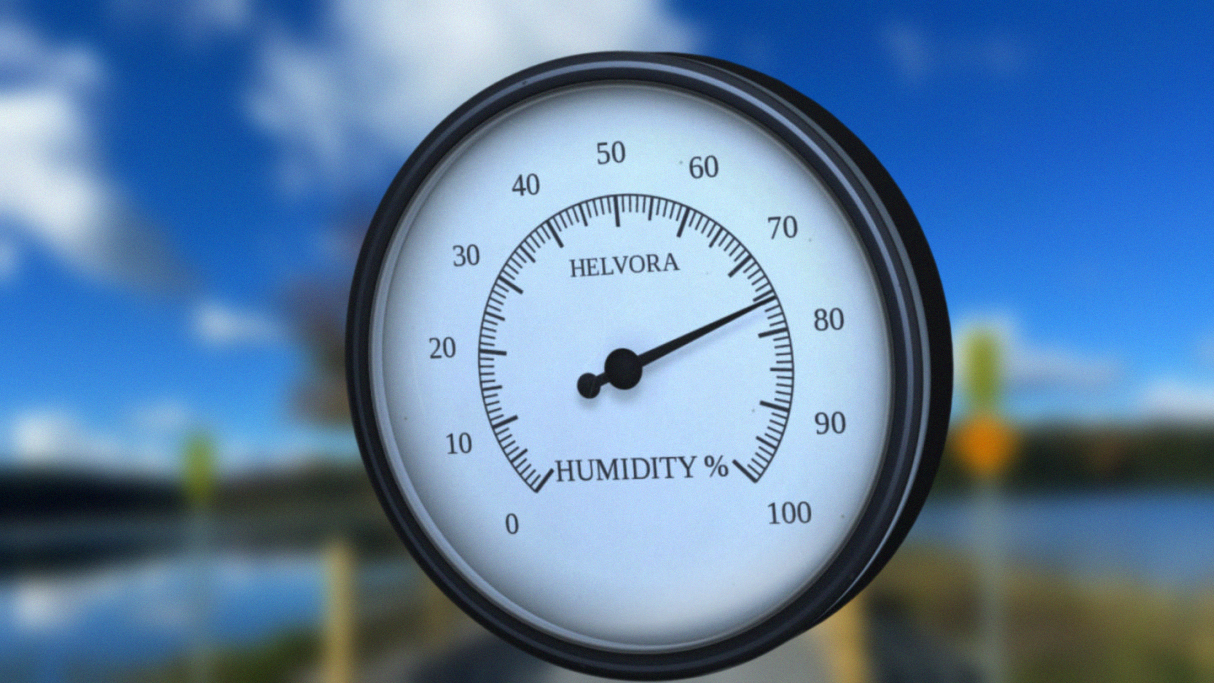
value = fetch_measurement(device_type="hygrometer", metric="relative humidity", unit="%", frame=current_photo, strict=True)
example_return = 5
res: 76
